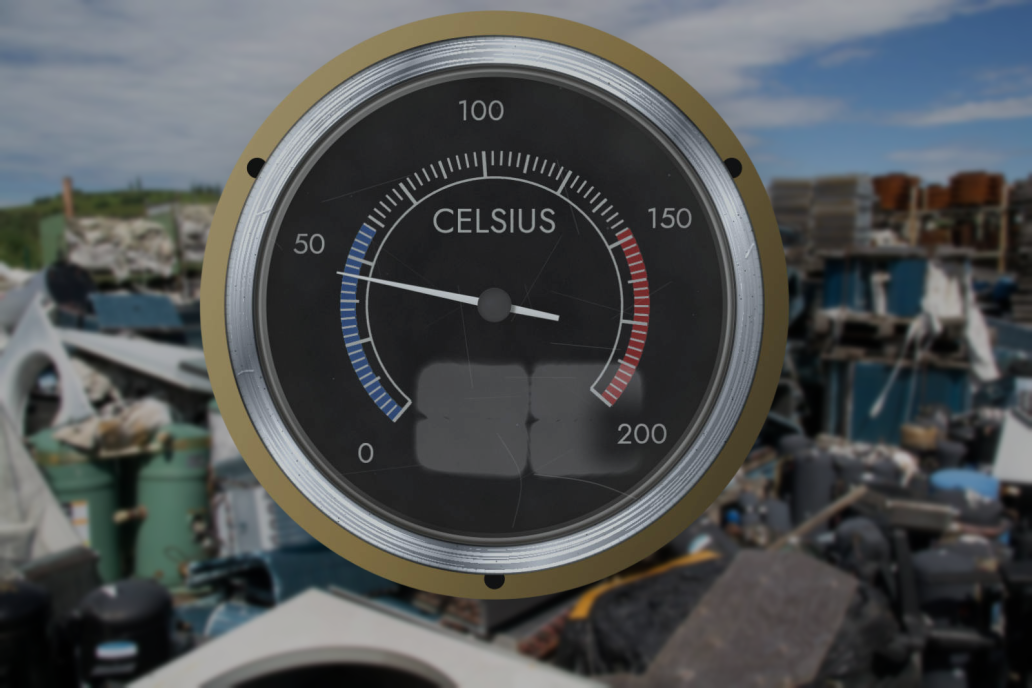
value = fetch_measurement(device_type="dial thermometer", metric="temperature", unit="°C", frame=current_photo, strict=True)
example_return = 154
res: 45
